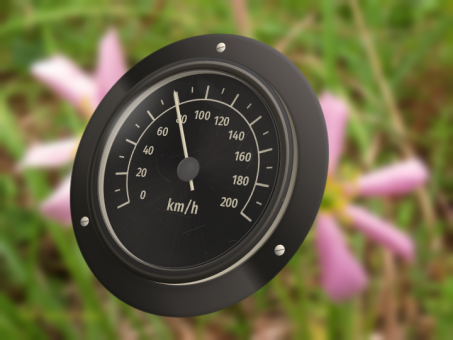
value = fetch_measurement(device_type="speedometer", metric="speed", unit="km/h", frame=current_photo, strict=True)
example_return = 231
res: 80
